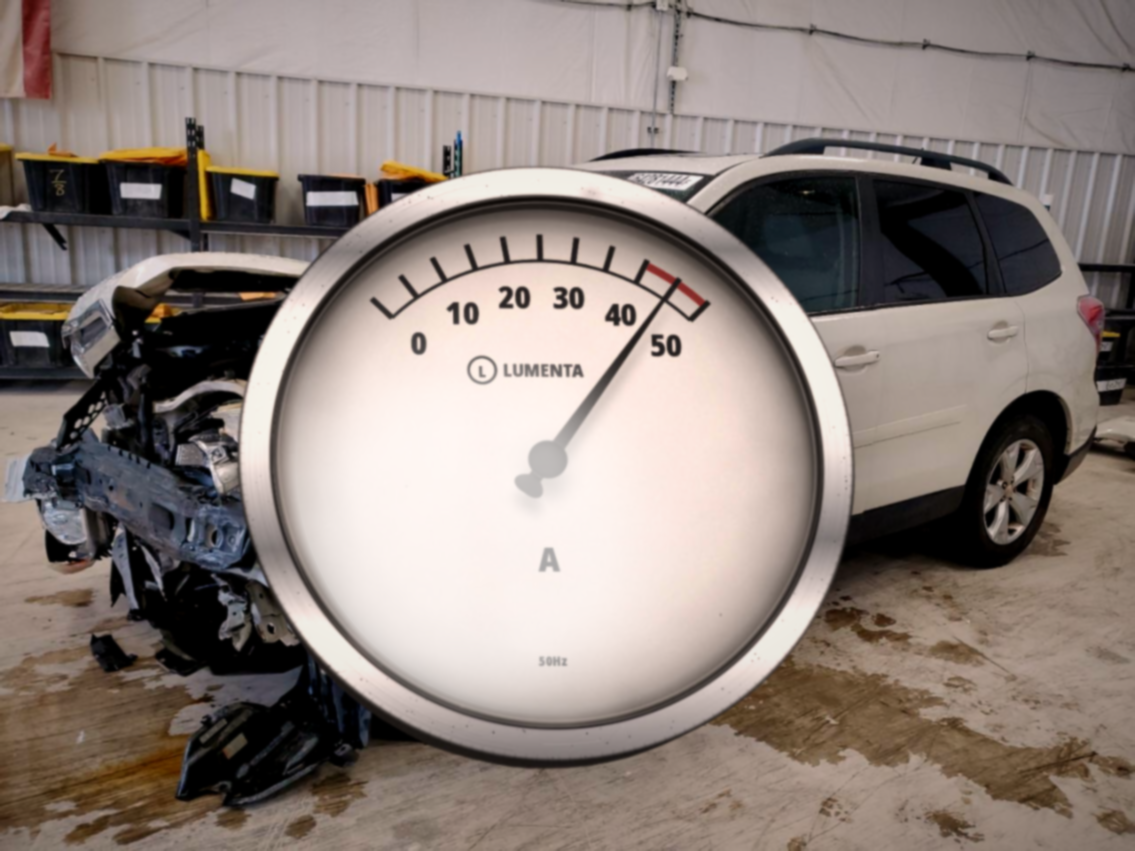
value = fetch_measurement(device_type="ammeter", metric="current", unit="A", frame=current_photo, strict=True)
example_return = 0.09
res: 45
